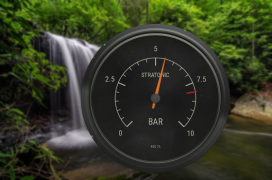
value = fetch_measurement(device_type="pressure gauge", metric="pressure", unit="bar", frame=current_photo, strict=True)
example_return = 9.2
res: 5.5
